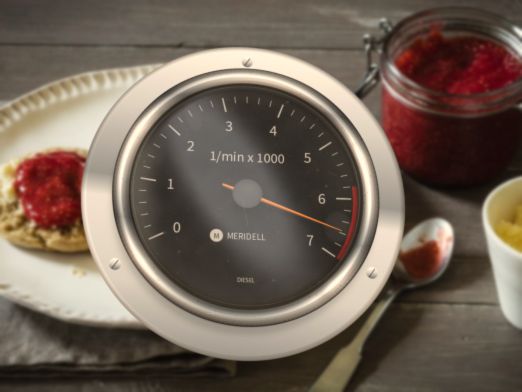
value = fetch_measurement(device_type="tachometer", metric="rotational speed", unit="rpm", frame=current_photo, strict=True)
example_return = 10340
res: 6600
